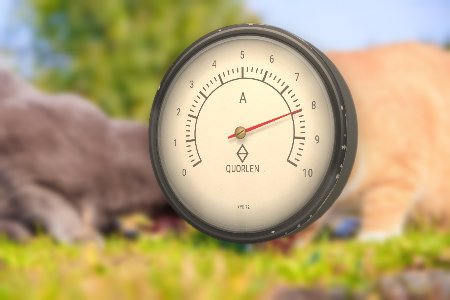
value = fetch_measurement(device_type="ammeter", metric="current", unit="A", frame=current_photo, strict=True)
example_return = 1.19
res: 8
